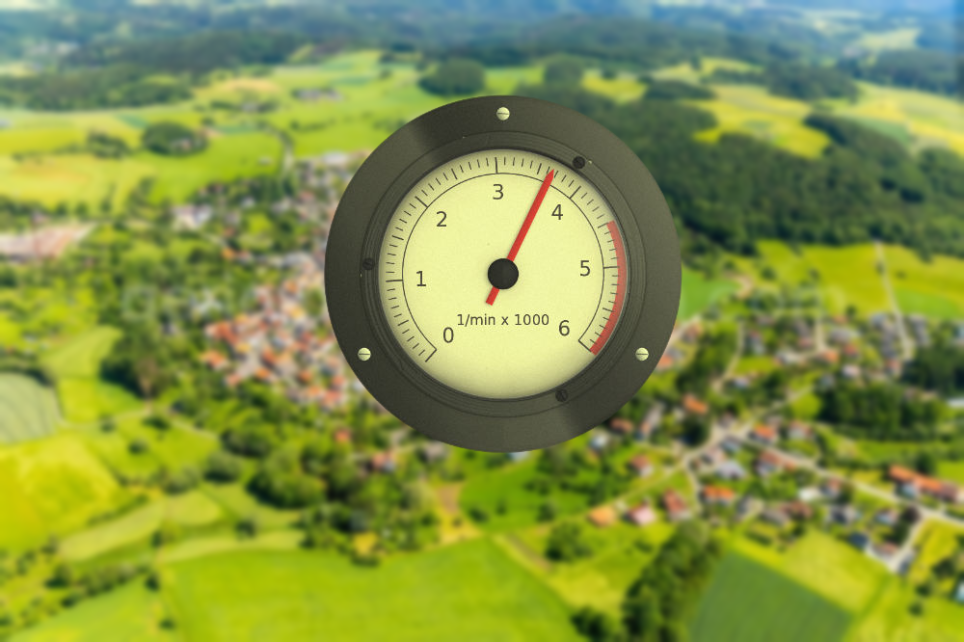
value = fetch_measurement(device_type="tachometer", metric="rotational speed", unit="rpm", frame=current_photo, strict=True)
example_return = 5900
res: 3650
